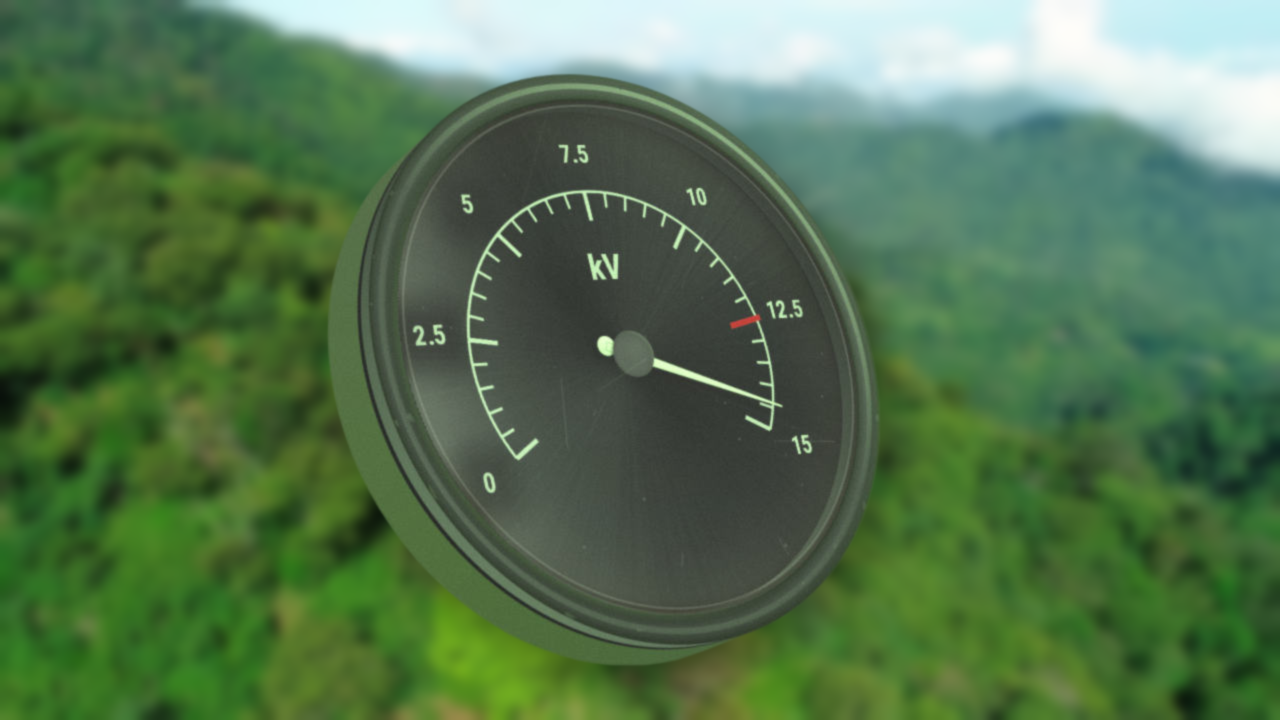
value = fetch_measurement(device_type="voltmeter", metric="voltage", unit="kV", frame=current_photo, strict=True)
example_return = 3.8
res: 14.5
